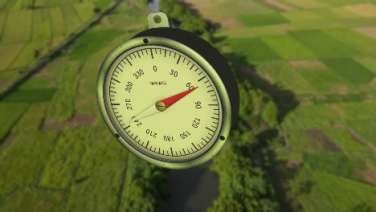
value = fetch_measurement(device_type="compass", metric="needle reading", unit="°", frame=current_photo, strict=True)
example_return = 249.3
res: 65
